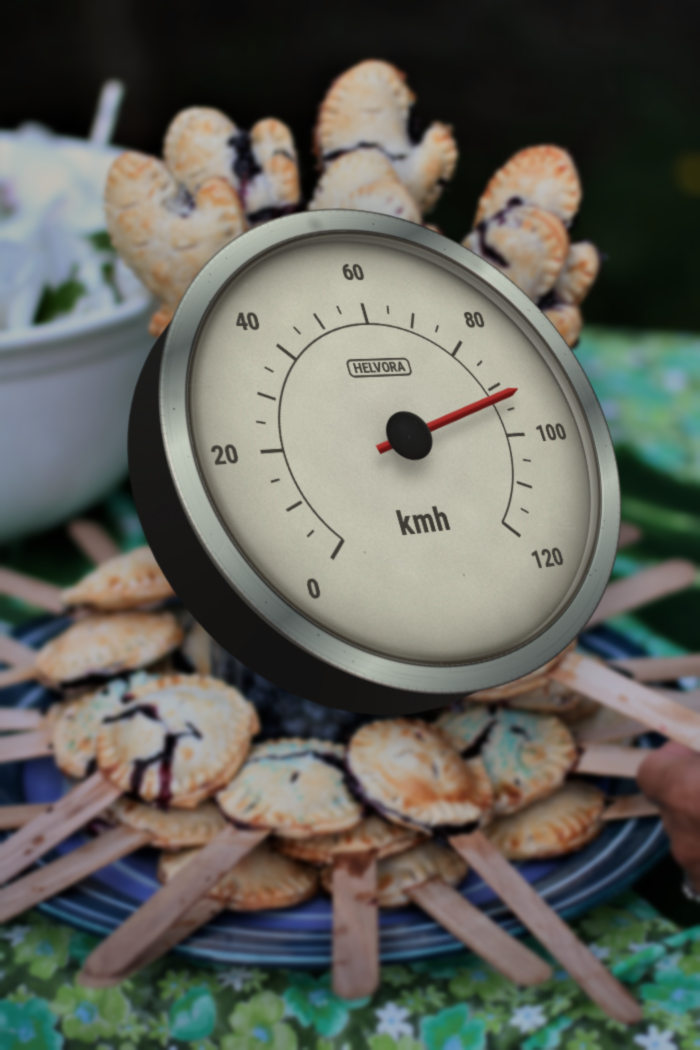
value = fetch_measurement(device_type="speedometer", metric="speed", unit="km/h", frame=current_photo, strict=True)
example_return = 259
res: 92.5
